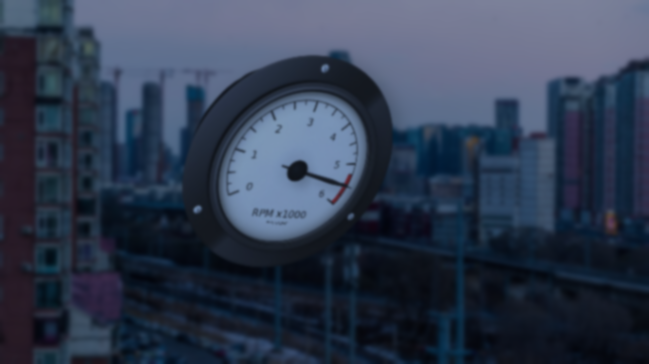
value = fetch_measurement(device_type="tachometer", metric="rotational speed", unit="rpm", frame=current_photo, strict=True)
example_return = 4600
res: 5500
